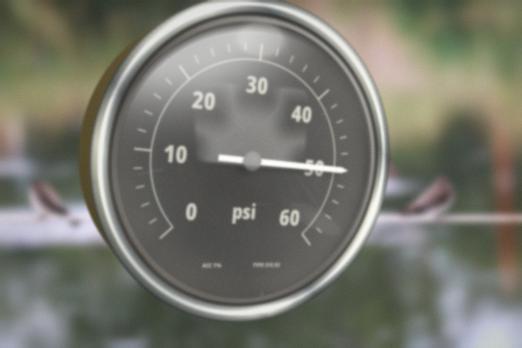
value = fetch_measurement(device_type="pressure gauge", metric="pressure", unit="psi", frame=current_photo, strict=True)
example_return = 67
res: 50
